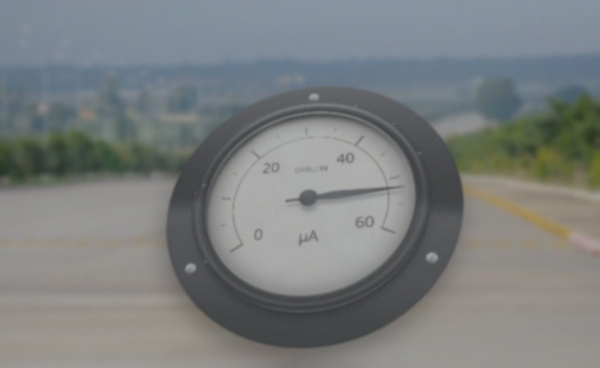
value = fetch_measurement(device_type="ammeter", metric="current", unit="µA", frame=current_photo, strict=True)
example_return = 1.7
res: 52.5
